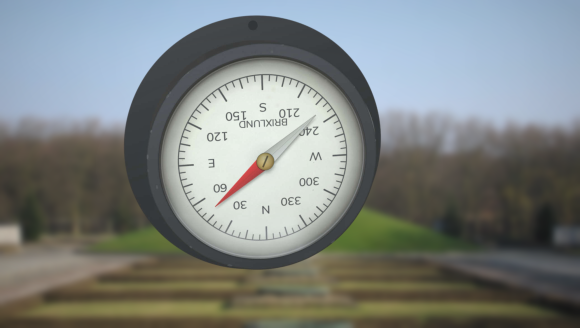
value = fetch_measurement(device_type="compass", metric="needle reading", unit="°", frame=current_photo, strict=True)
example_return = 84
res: 50
